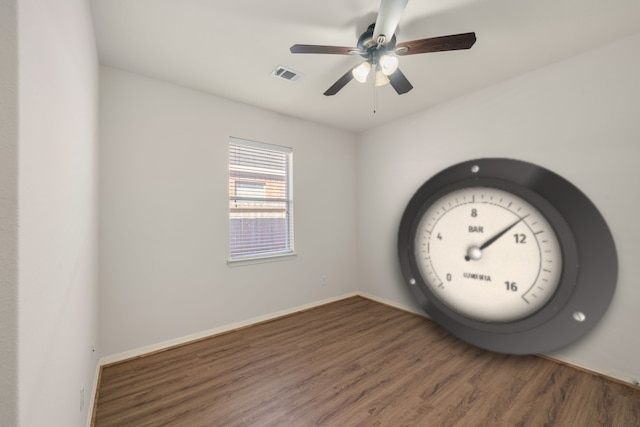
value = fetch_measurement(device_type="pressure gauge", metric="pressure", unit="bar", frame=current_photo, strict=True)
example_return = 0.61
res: 11
